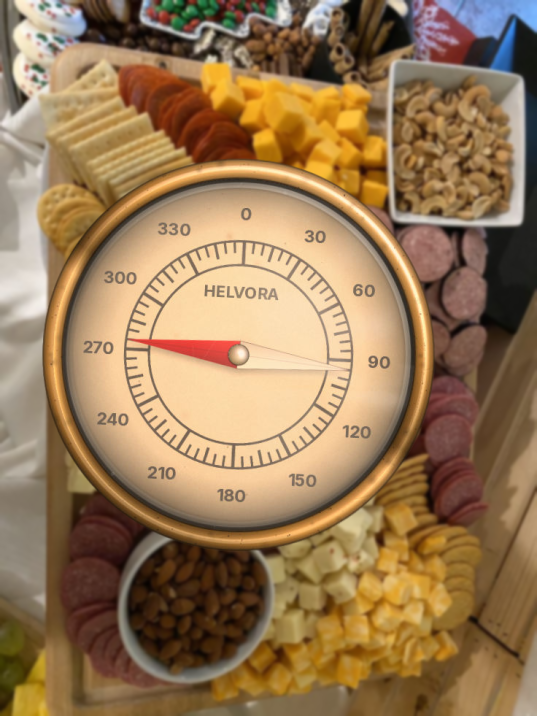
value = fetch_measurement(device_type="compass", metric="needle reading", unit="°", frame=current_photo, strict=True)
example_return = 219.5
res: 275
